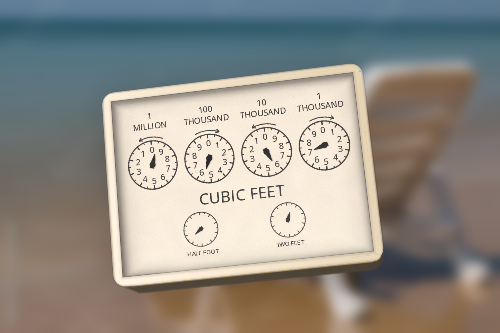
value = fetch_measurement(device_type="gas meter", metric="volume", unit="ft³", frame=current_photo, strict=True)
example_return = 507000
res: 955700
